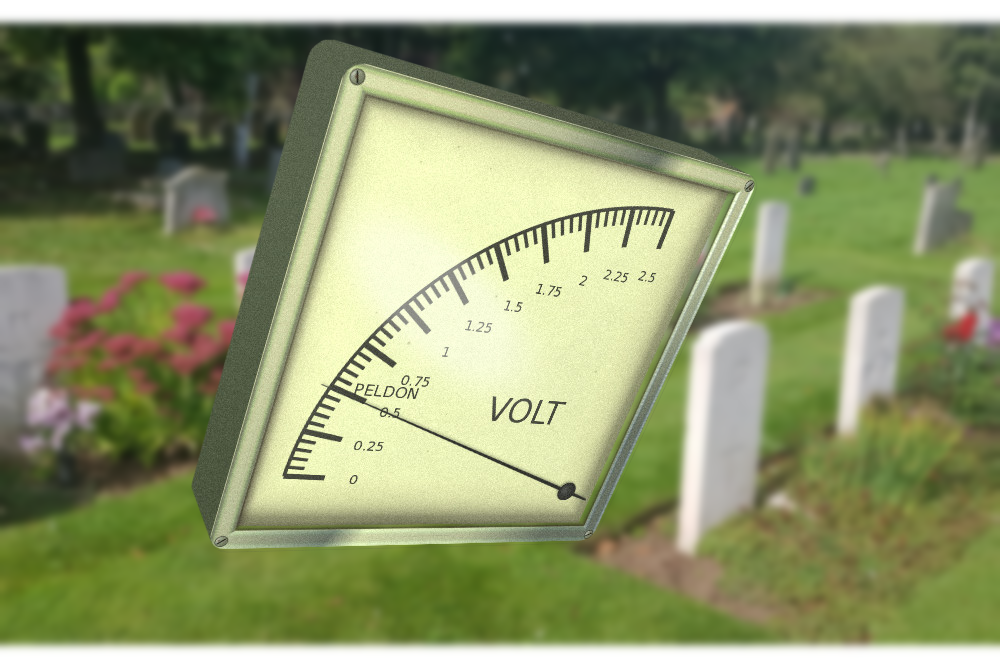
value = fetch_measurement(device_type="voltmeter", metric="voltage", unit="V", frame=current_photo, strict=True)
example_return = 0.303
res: 0.5
